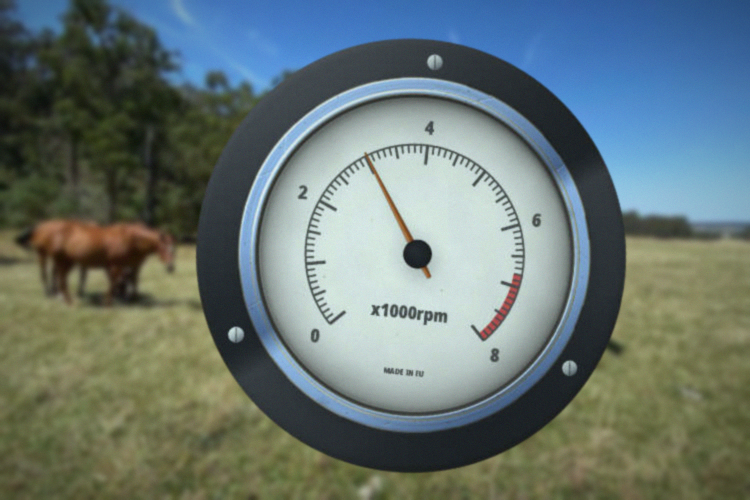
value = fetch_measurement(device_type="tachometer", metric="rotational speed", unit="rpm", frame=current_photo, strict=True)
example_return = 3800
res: 3000
